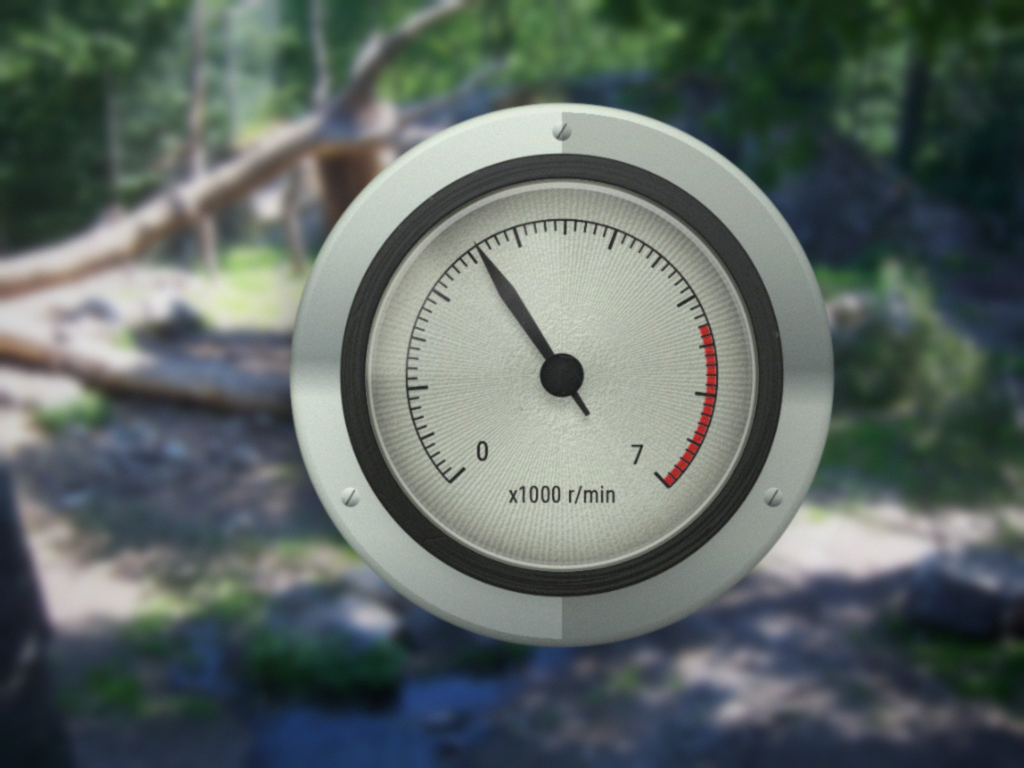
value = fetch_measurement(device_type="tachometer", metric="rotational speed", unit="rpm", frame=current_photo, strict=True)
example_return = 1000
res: 2600
